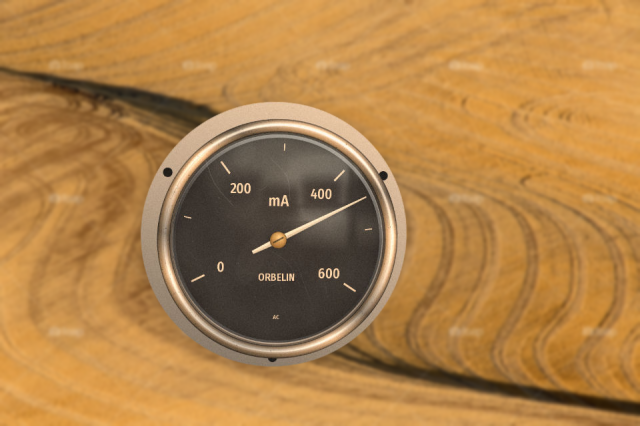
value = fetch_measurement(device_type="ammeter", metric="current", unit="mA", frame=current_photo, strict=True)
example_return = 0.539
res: 450
